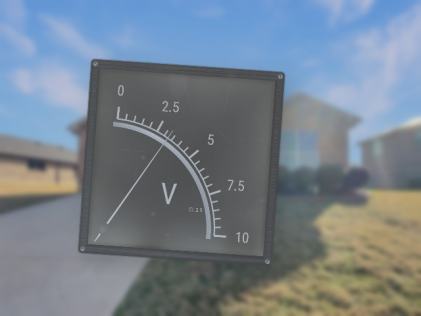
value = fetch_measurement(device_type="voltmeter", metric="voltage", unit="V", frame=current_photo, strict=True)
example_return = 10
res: 3.25
